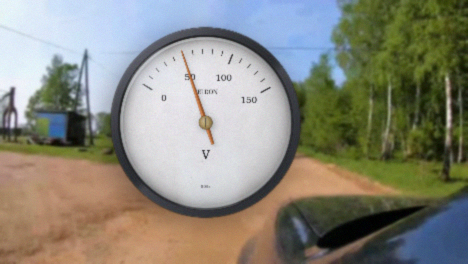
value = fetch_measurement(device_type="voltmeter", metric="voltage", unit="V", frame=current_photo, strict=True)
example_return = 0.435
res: 50
